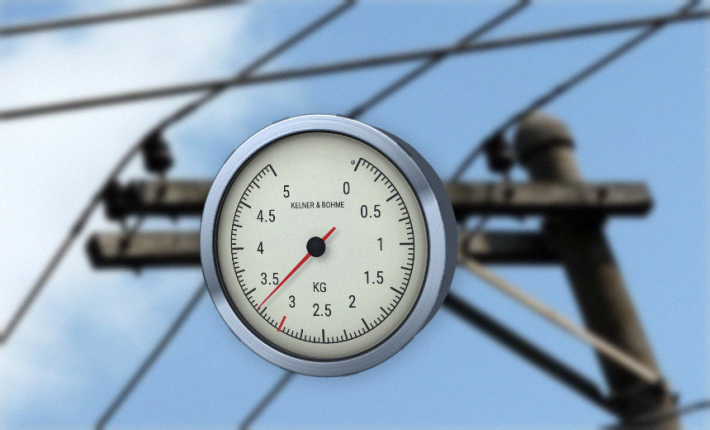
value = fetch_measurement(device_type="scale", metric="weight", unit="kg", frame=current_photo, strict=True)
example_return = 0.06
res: 3.3
